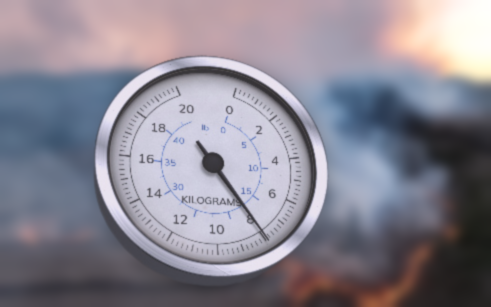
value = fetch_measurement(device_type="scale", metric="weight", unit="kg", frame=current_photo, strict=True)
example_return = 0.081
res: 8
